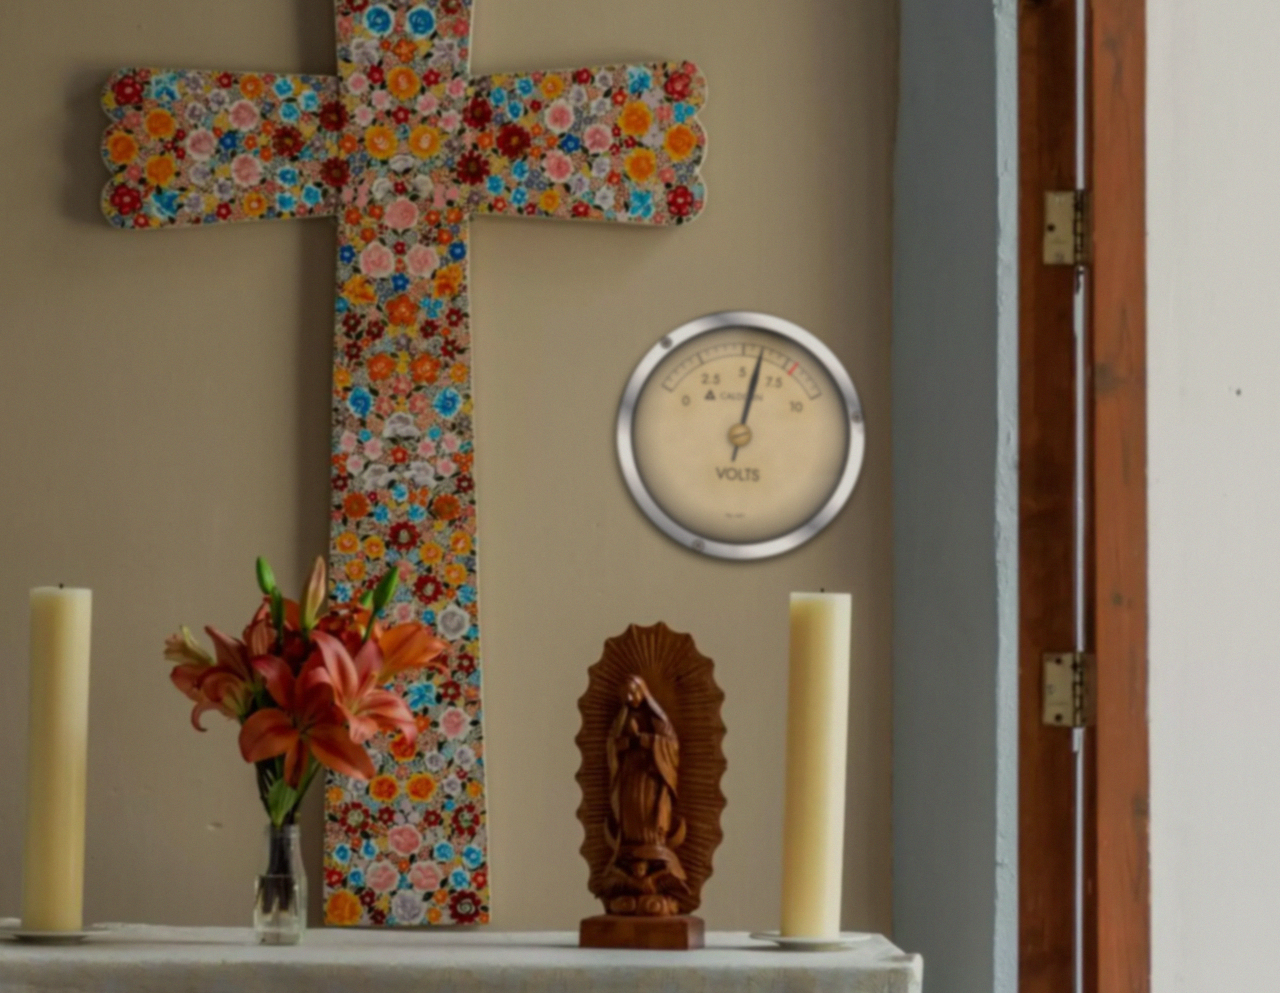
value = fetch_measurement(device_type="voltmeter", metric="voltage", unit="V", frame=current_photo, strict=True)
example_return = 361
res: 6
